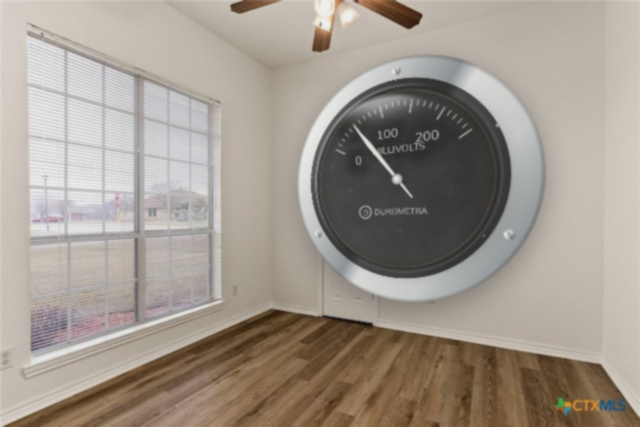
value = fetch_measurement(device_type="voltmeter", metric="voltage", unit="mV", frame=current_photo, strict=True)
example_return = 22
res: 50
